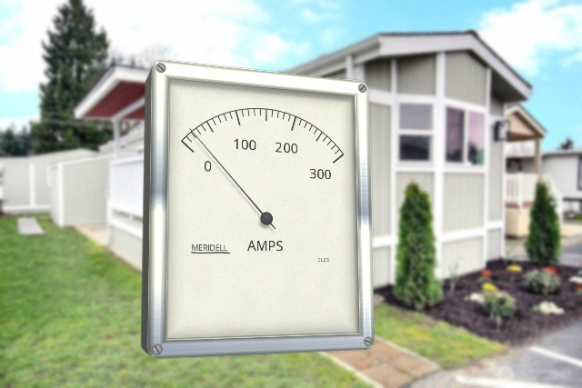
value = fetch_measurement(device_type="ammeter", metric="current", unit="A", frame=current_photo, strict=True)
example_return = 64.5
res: 20
